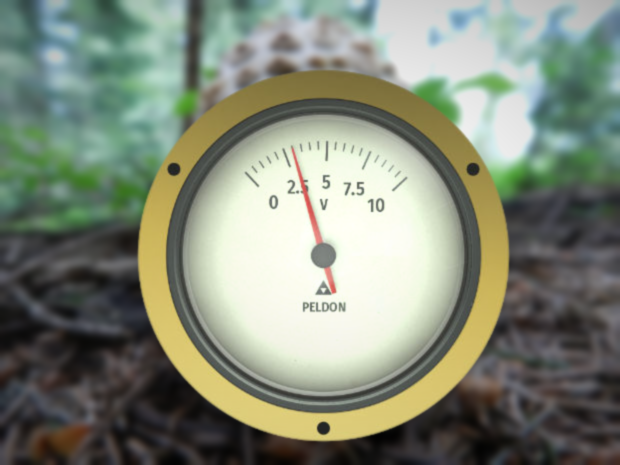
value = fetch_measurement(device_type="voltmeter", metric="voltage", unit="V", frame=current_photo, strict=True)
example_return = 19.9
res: 3
